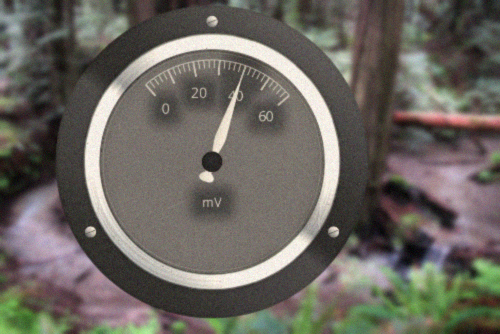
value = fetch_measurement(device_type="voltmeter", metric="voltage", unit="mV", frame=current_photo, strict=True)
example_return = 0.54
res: 40
